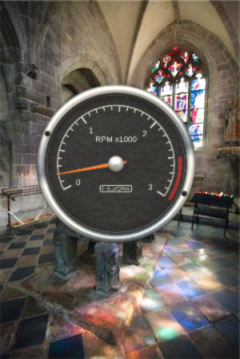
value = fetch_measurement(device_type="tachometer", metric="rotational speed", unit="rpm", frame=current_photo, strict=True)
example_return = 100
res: 200
